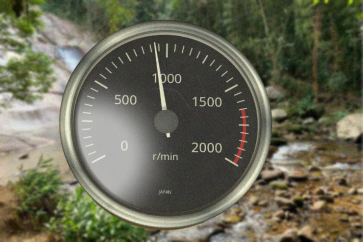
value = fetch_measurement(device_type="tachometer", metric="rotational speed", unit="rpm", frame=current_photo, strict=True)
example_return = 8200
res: 925
